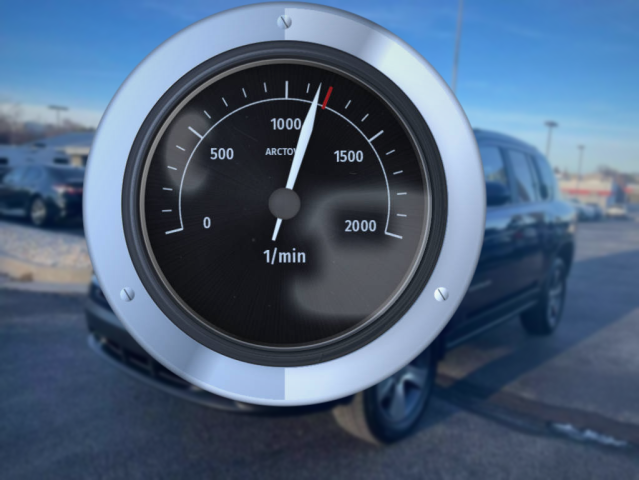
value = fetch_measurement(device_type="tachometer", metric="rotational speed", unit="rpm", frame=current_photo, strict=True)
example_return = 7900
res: 1150
